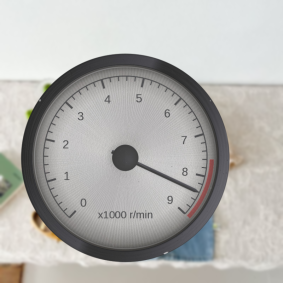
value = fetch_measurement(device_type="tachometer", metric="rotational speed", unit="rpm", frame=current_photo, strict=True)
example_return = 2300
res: 8400
